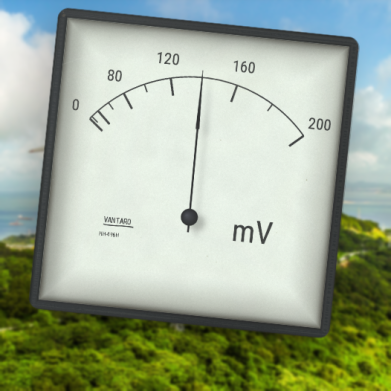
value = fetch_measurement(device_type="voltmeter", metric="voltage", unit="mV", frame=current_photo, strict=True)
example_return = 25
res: 140
